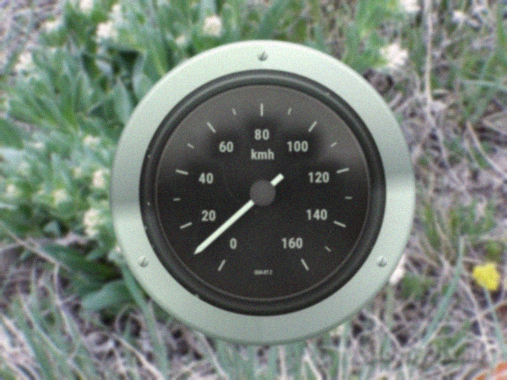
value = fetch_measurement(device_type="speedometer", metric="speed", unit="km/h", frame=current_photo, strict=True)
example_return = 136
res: 10
